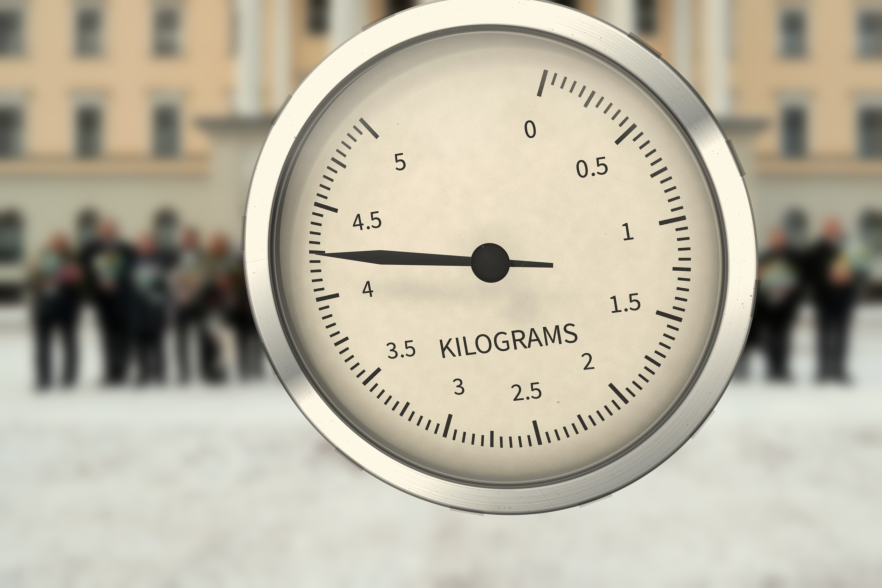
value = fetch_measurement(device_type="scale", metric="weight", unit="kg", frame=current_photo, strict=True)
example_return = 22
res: 4.25
